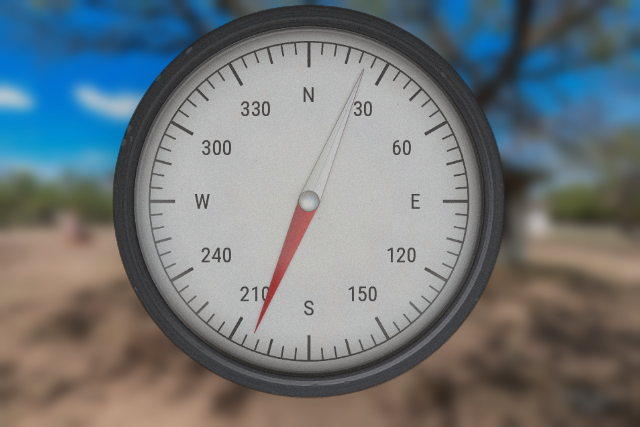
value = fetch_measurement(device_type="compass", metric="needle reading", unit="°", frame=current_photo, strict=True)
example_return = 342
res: 202.5
